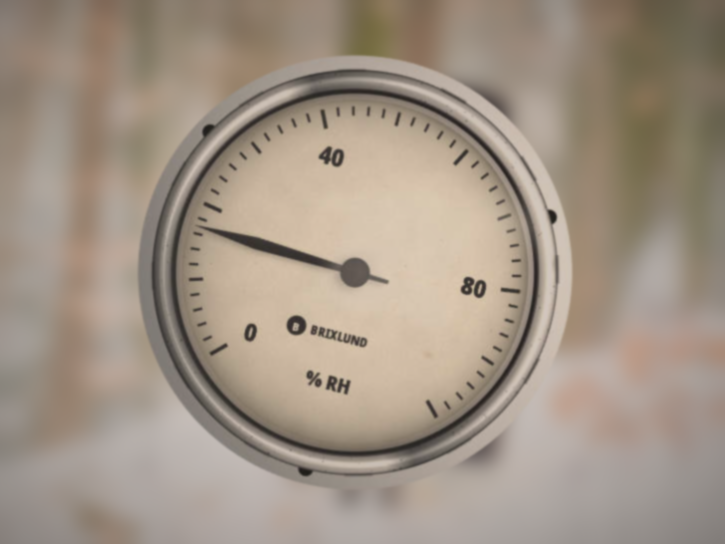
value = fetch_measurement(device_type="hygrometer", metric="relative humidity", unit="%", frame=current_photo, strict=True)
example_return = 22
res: 17
